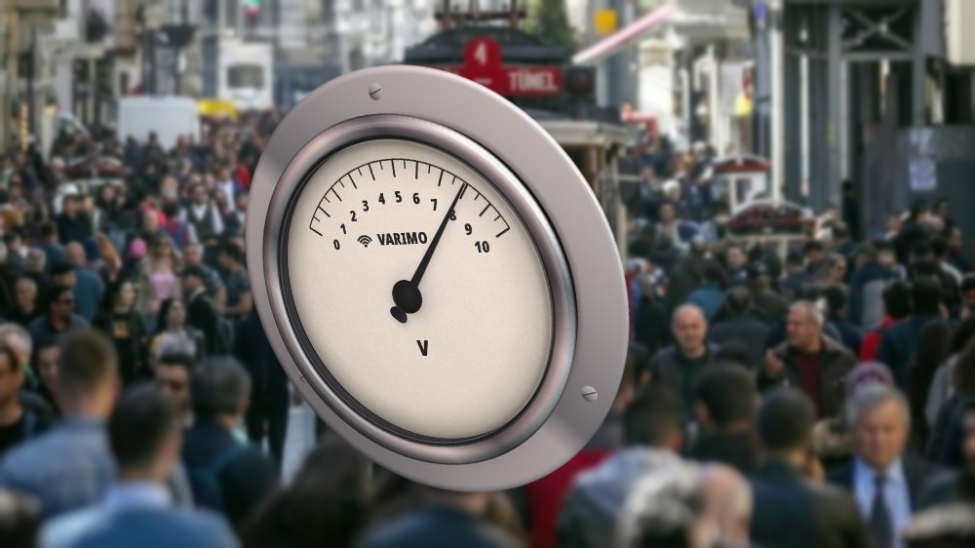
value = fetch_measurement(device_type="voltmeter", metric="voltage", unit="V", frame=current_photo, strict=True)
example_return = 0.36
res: 8
